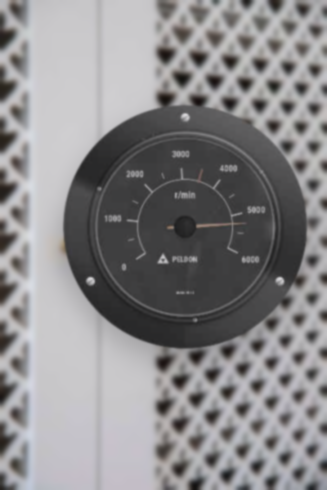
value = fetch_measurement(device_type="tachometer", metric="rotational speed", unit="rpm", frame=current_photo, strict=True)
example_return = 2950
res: 5250
